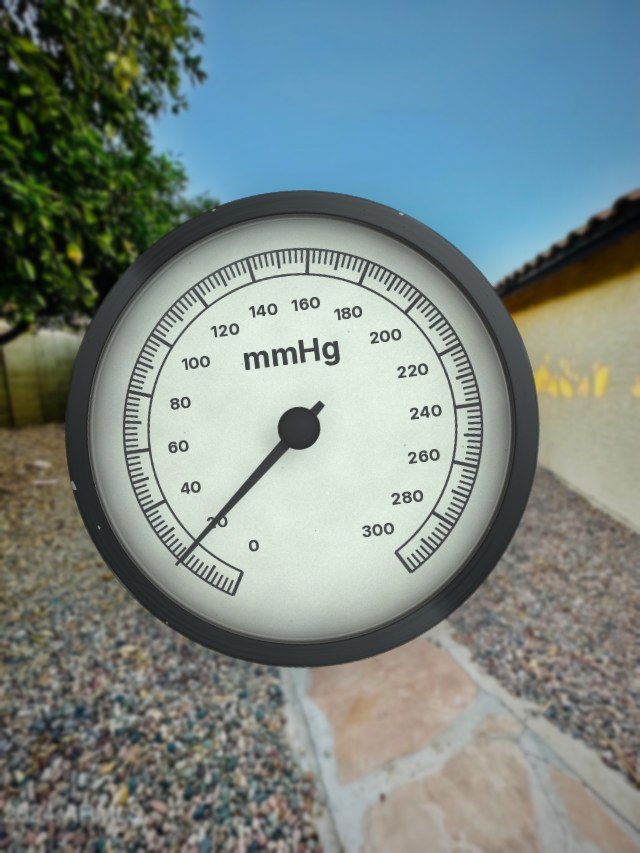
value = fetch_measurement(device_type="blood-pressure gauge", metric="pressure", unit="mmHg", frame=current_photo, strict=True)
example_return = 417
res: 20
